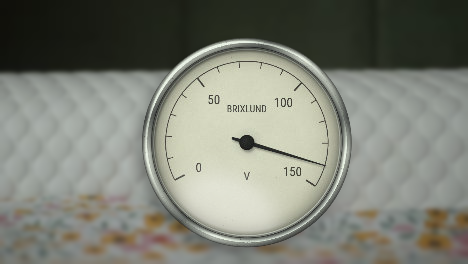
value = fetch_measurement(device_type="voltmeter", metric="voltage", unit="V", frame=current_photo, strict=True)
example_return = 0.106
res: 140
